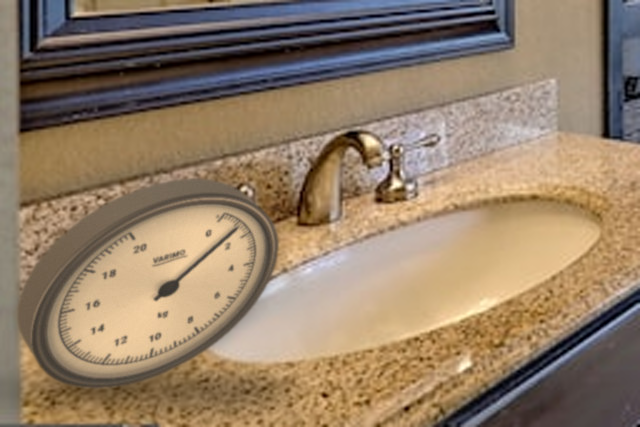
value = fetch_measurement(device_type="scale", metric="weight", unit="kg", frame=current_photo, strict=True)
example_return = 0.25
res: 1
